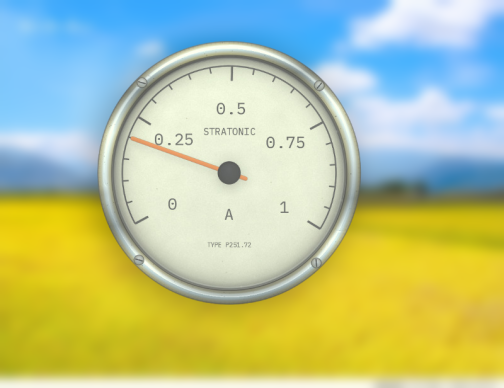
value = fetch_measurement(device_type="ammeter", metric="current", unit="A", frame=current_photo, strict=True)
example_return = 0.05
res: 0.2
